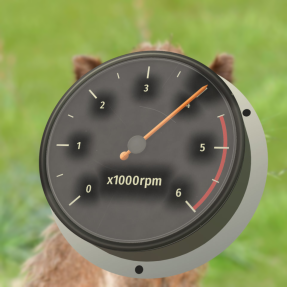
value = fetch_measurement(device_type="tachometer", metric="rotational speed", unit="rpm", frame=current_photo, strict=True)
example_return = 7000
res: 4000
